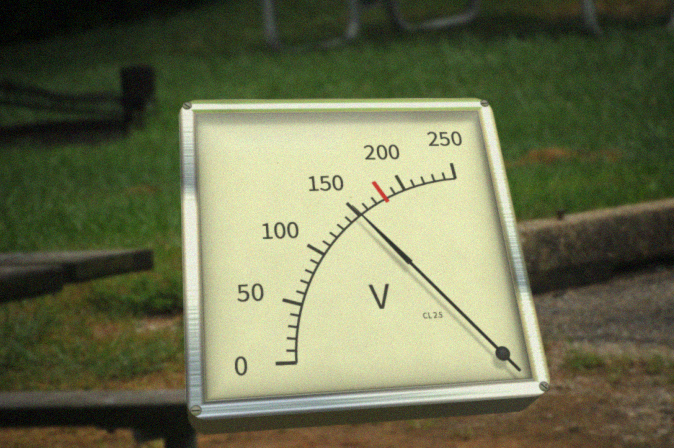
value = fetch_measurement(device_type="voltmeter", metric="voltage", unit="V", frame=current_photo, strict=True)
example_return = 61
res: 150
